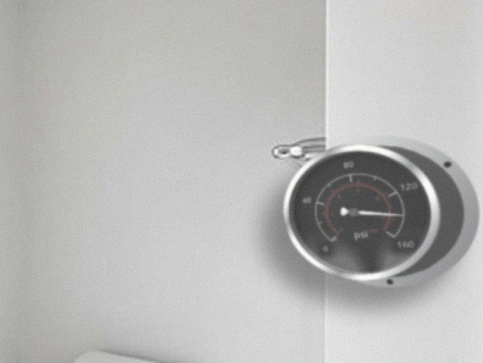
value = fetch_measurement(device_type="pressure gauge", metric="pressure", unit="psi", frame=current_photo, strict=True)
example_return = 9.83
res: 140
